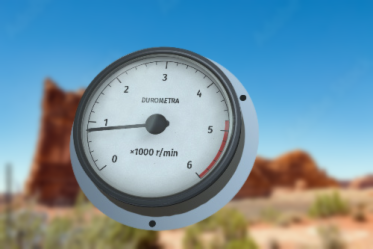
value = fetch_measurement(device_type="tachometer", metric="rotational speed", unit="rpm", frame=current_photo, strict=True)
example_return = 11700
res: 800
